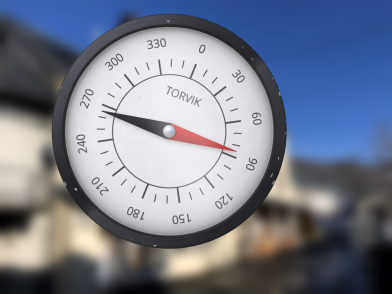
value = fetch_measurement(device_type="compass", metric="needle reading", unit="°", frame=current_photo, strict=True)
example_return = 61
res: 85
